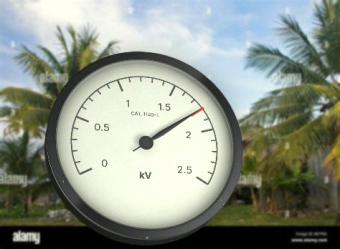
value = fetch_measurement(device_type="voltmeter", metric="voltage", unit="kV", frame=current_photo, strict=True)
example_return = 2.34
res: 1.8
